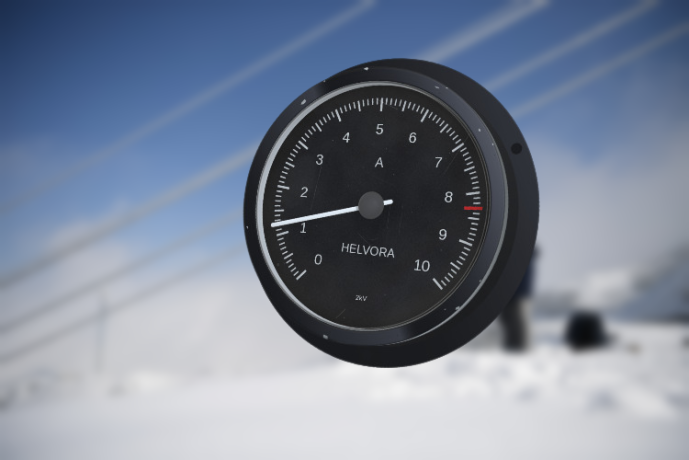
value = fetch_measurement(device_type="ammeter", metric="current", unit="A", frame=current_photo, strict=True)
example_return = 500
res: 1.2
